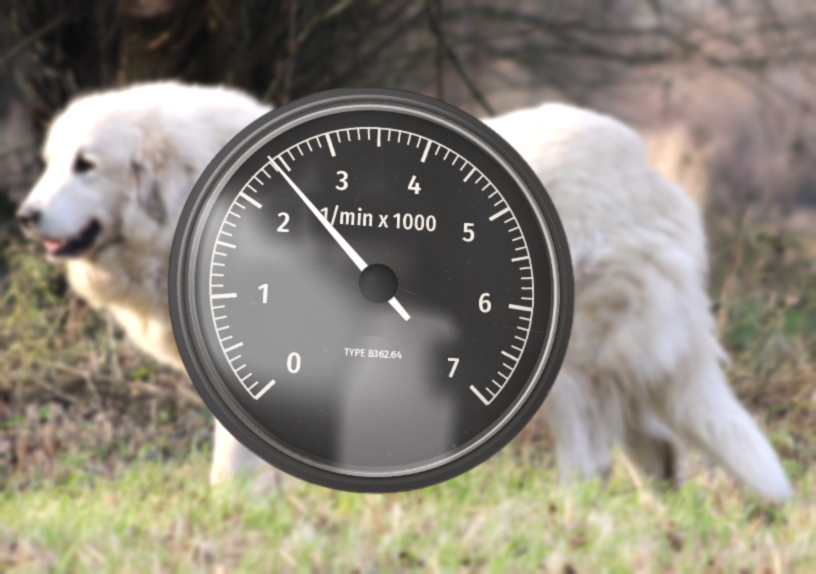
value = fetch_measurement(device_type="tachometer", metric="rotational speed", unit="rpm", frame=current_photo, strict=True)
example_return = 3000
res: 2400
